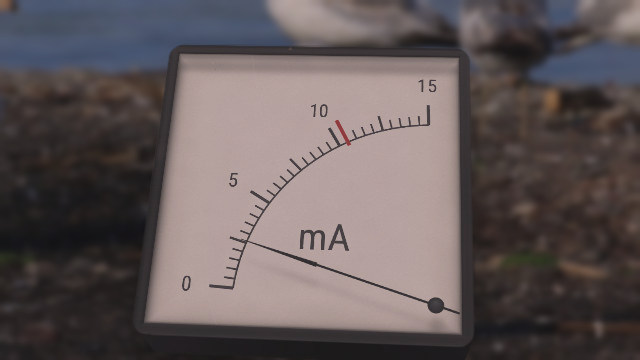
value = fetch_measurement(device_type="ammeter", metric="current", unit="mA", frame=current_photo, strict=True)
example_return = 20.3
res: 2.5
